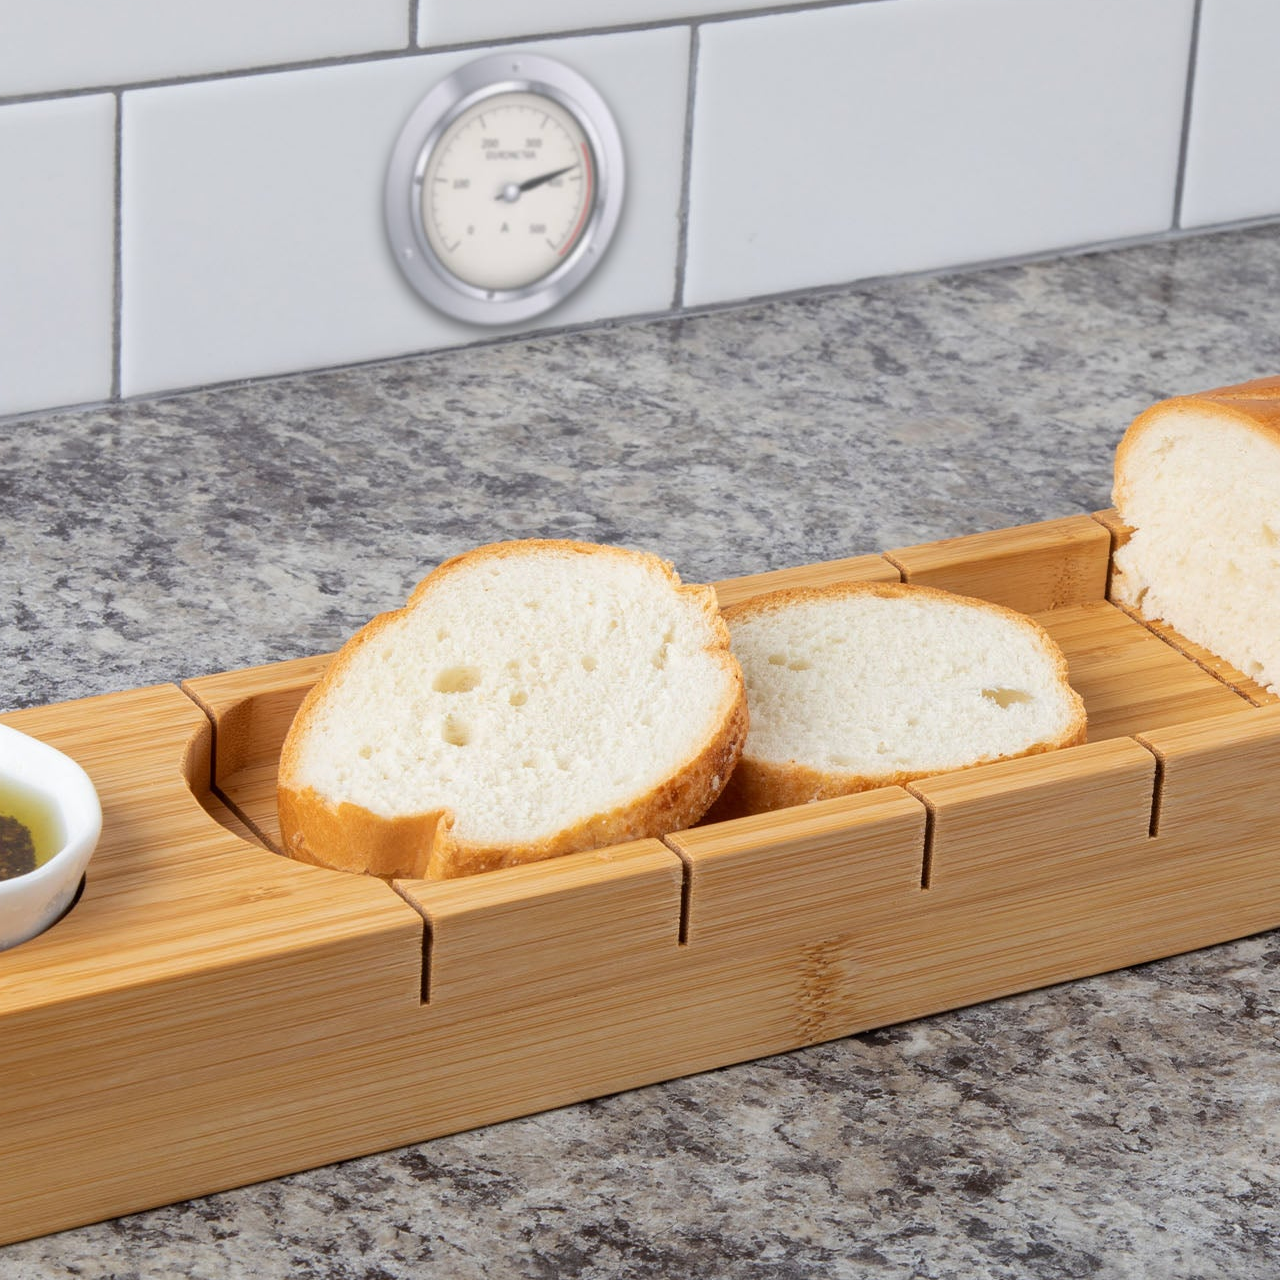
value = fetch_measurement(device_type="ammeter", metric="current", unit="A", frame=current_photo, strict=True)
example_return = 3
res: 380
